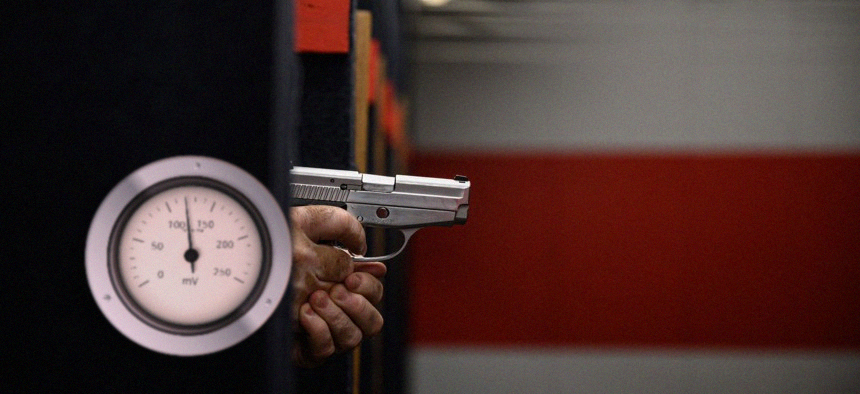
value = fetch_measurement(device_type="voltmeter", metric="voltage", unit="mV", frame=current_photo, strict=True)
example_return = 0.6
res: 120
